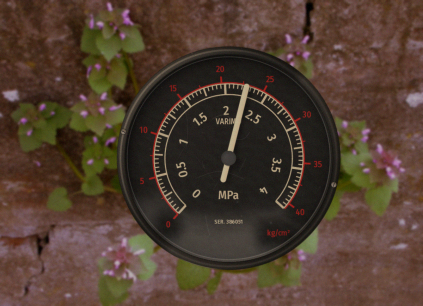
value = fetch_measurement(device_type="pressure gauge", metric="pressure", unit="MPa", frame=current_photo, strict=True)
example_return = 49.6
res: 2.25
